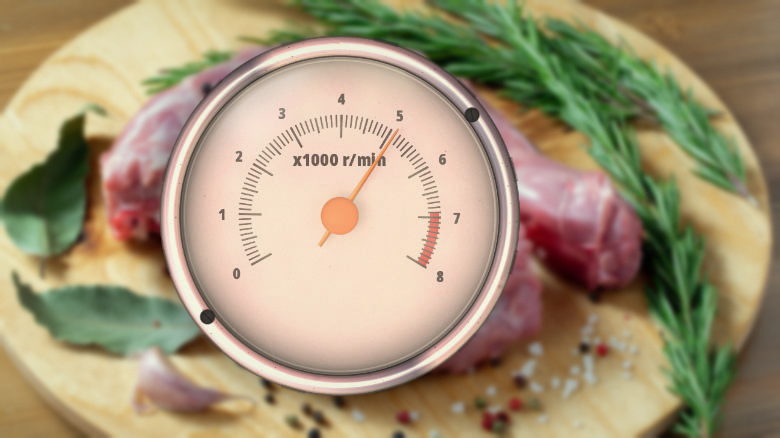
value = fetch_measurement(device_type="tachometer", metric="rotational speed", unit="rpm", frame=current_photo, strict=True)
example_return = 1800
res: 5100
